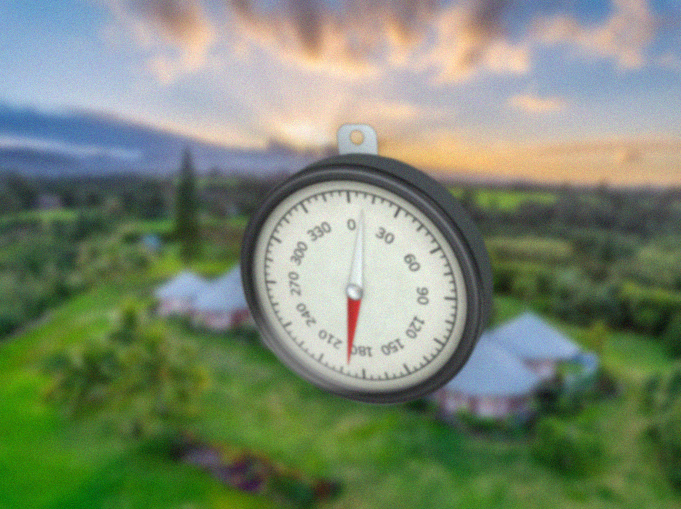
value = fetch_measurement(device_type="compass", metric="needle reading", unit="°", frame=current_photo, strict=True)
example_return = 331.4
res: 190
